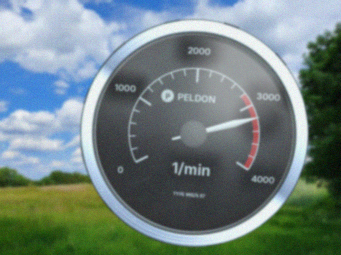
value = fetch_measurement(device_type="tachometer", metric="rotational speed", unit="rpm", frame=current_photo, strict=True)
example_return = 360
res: 3200
